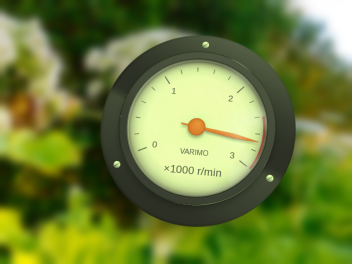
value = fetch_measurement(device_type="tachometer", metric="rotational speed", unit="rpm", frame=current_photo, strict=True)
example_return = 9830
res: 2700
